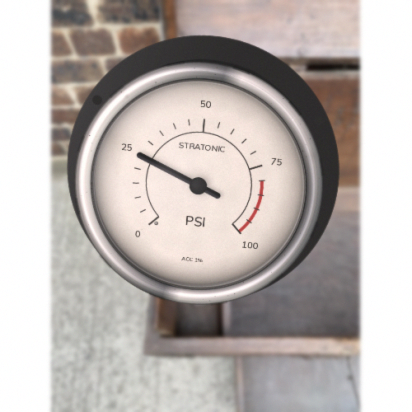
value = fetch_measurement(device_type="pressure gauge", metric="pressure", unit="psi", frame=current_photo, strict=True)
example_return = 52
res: 25
